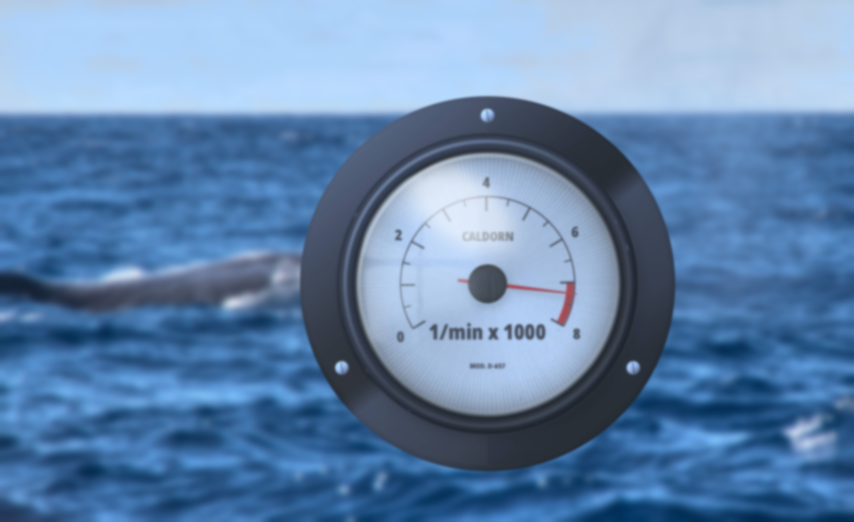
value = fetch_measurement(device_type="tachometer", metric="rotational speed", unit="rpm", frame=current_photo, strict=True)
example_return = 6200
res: 7250
